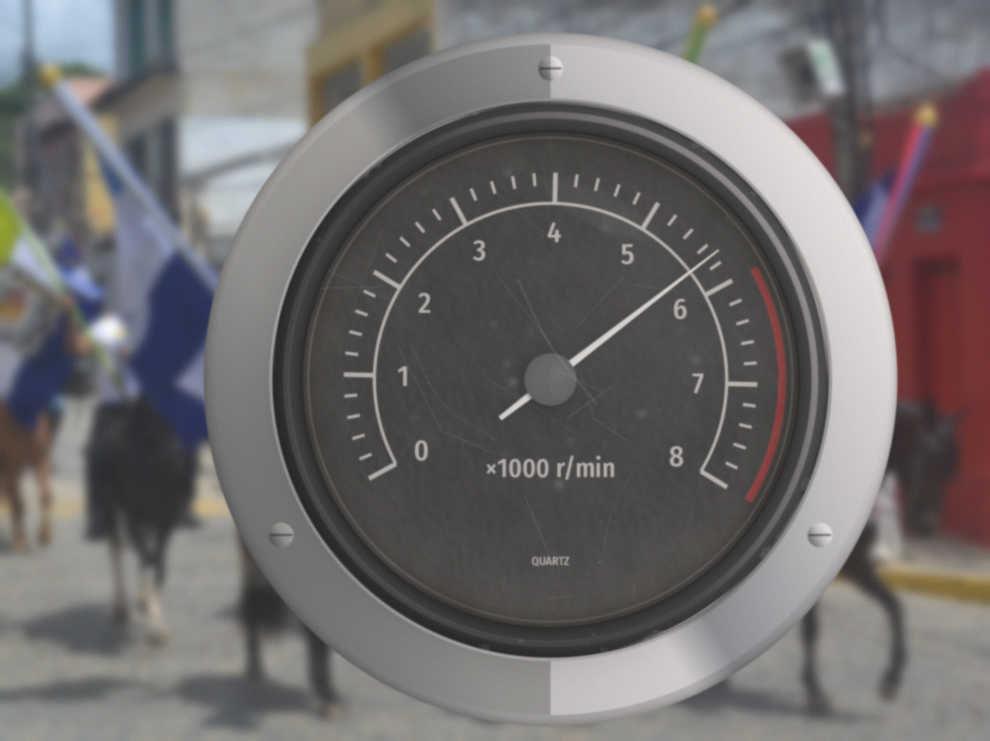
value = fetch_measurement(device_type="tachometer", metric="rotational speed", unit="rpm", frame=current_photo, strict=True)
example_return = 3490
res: 5700
